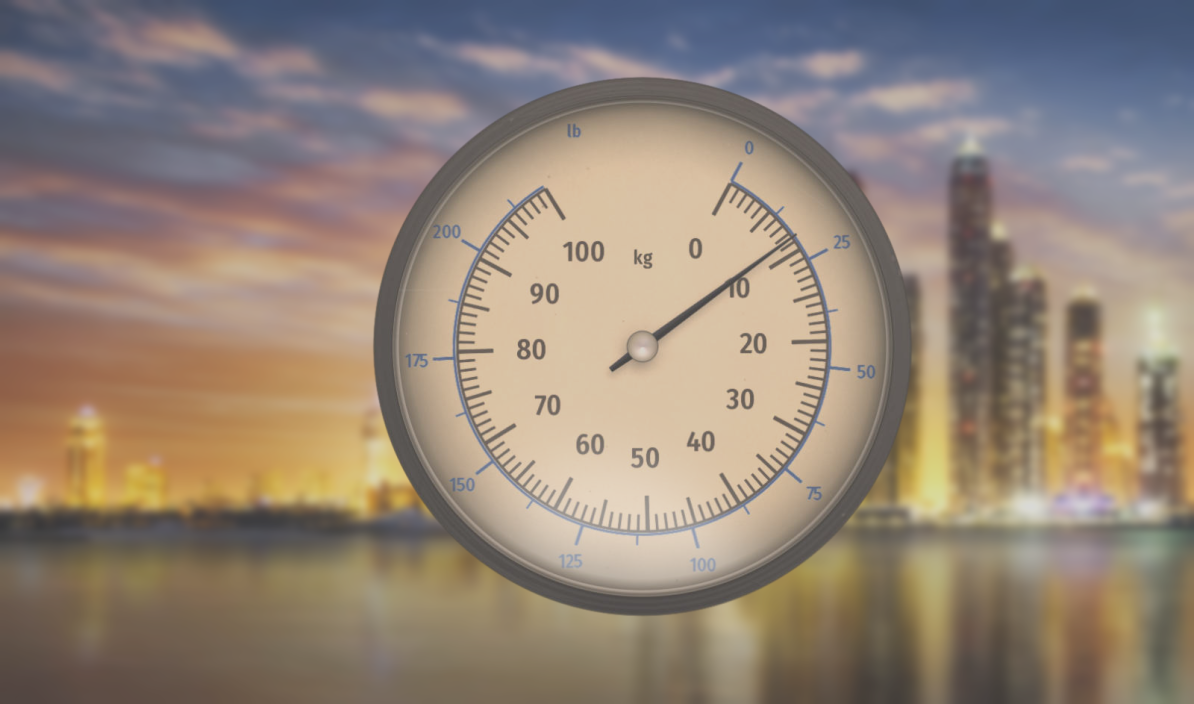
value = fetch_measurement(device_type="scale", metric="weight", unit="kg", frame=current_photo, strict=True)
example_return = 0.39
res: 8.5
